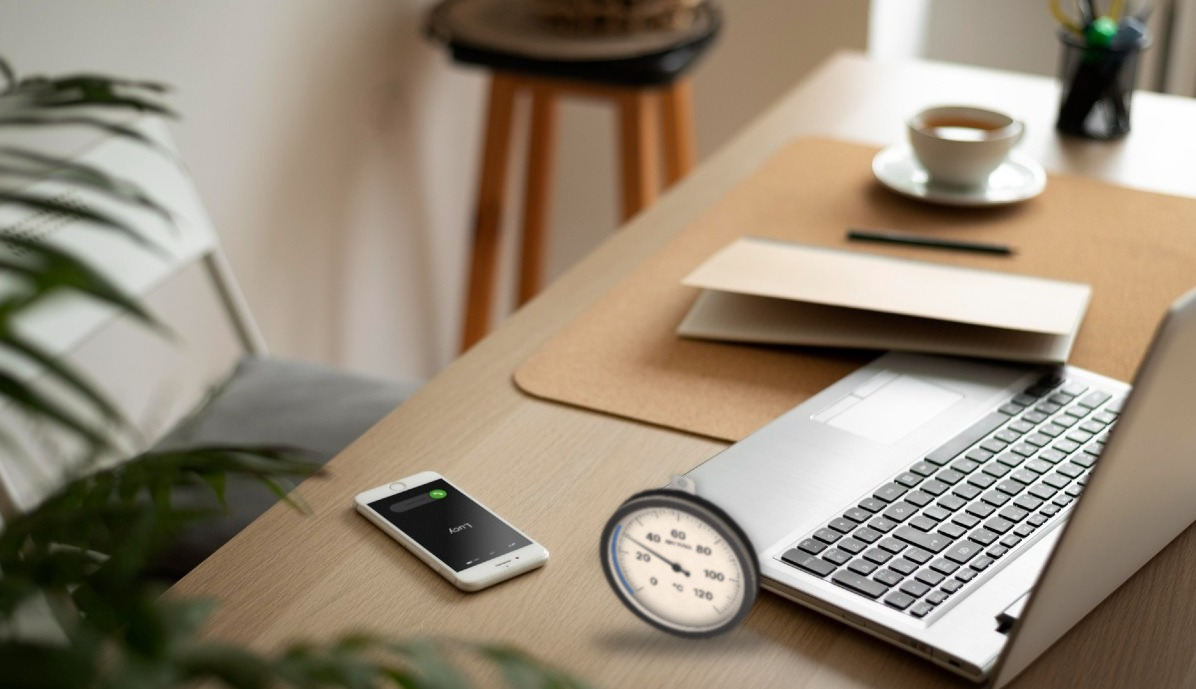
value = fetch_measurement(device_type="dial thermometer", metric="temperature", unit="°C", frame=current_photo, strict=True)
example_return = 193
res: 30
